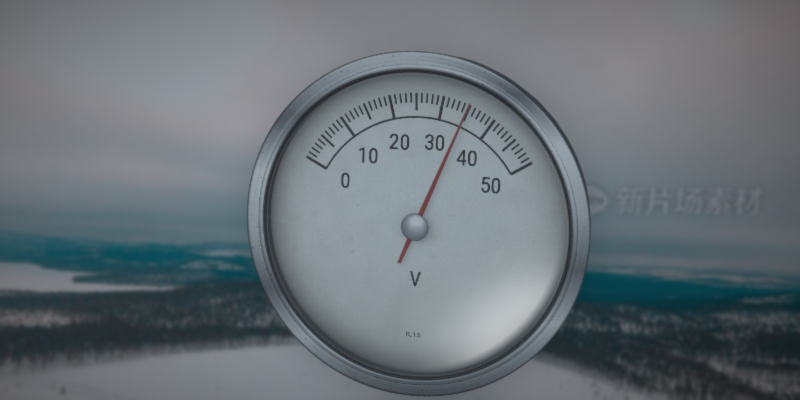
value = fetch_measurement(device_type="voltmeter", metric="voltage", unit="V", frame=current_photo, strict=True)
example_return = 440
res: 35
